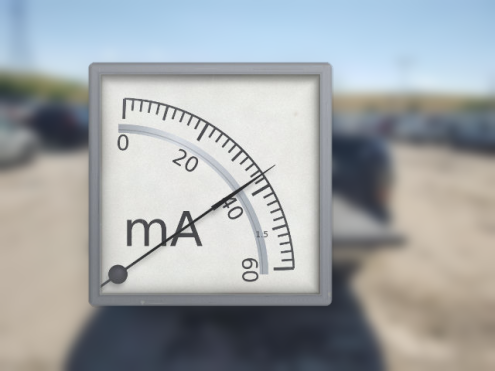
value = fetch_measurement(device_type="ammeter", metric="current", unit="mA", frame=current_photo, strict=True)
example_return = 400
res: 37
